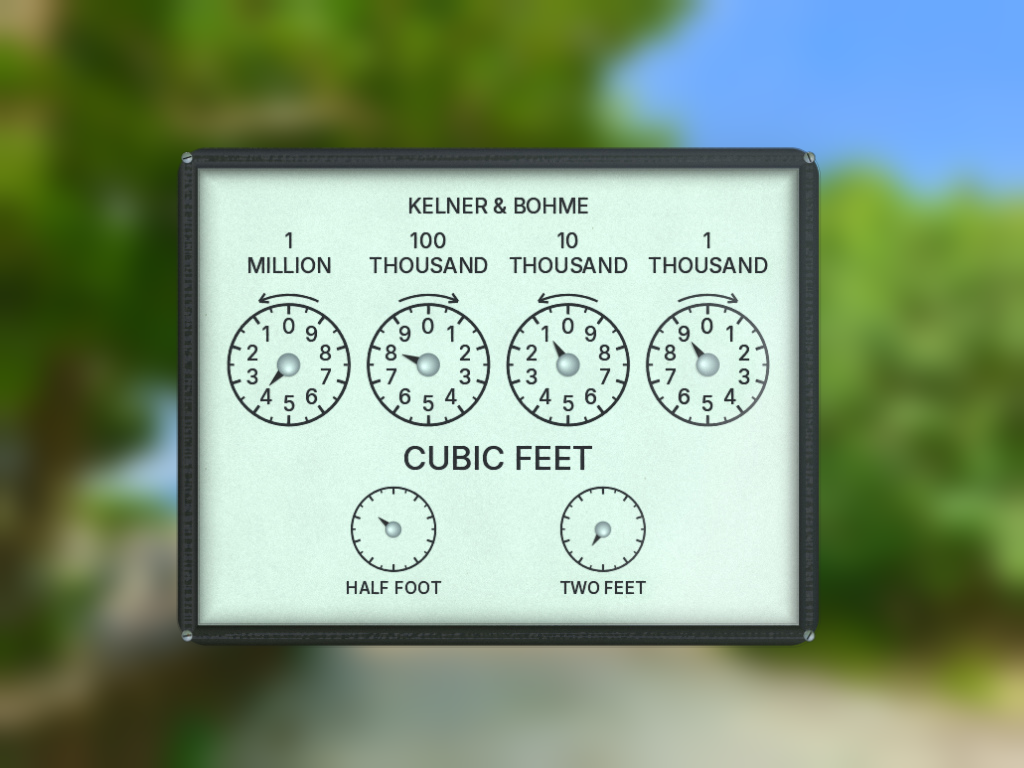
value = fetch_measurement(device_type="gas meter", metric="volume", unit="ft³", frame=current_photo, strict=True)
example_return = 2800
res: 380900
